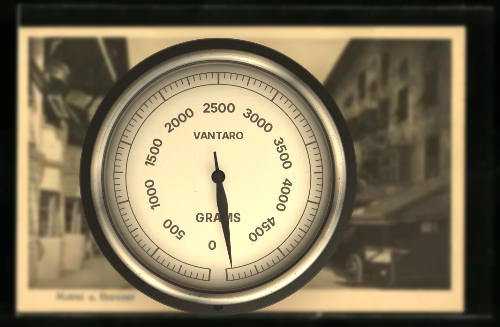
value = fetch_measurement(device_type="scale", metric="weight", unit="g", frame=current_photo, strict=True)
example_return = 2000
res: 4950
